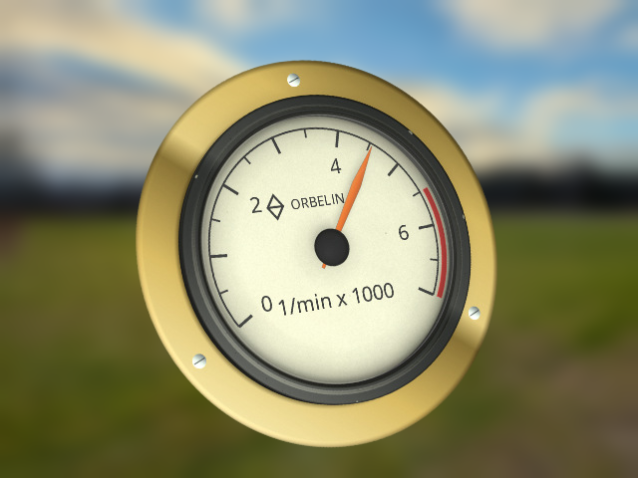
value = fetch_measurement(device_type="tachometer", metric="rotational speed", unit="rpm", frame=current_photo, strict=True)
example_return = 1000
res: 4500
